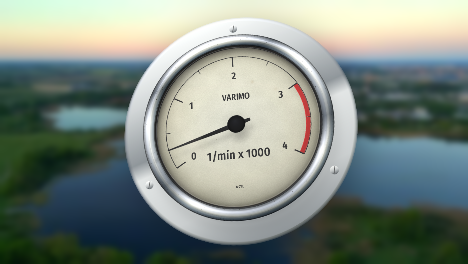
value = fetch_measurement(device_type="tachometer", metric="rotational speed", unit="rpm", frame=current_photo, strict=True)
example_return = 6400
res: 250
